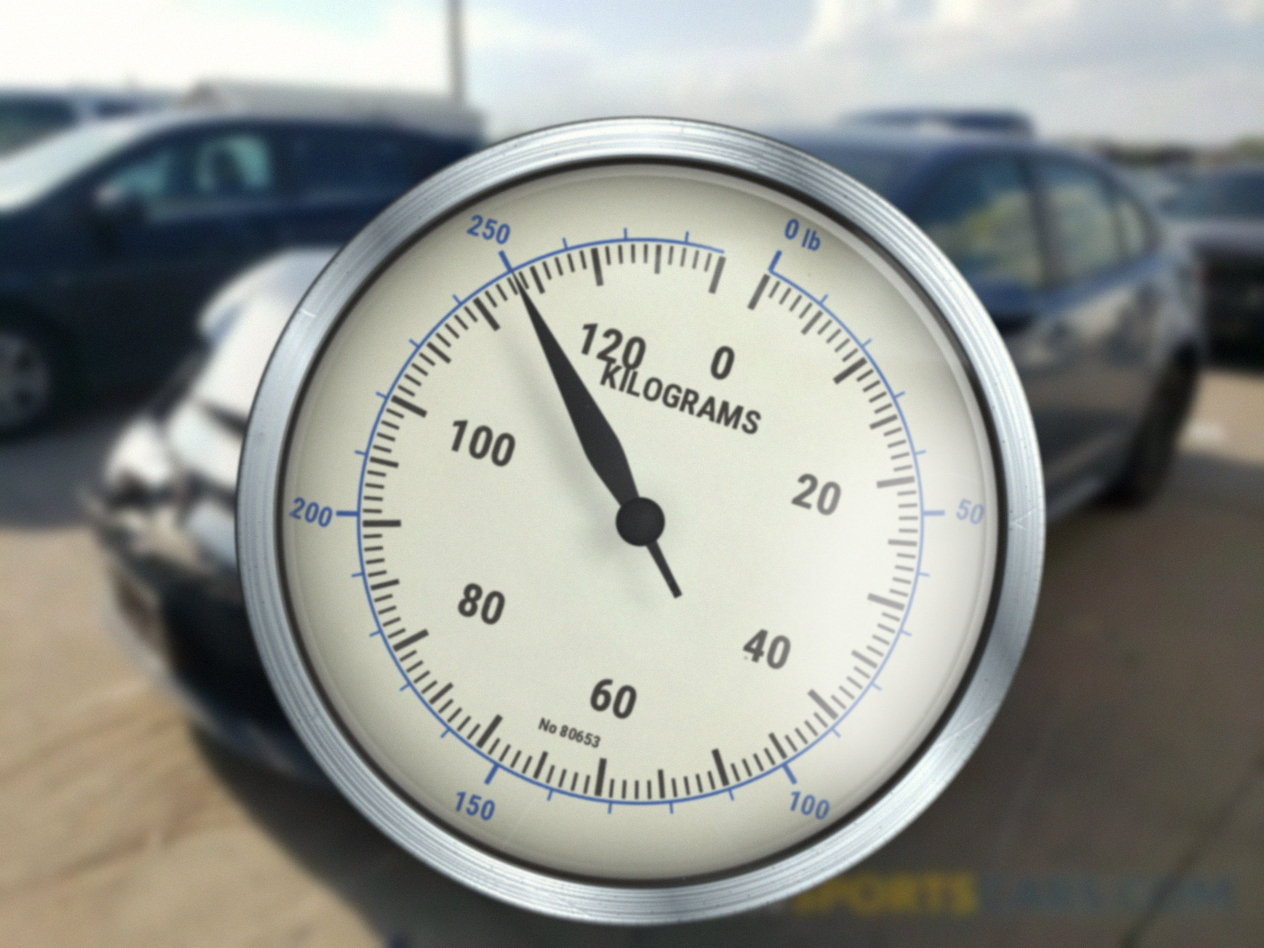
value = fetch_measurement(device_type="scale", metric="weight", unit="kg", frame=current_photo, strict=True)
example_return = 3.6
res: 113.5
